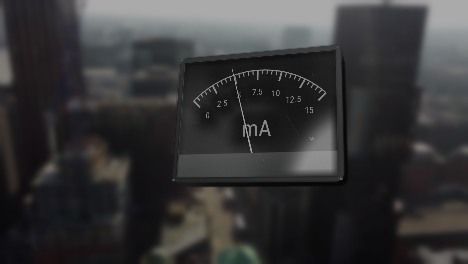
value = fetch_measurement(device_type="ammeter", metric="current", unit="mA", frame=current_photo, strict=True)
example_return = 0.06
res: 5
